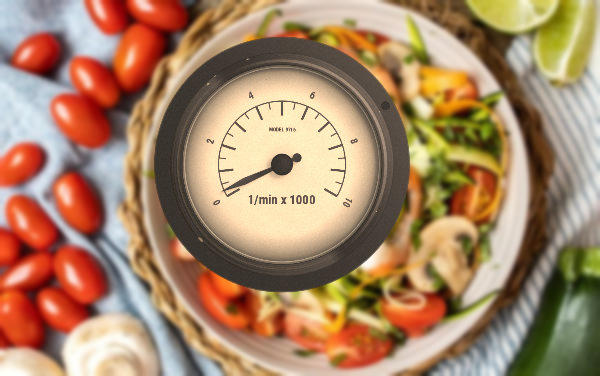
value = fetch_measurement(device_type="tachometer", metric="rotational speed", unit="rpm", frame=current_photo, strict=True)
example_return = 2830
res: 250
